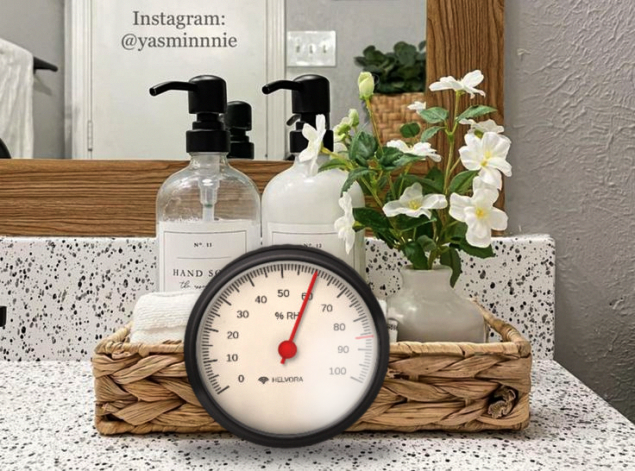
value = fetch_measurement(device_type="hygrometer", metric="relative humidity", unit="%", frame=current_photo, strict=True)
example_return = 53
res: 60
